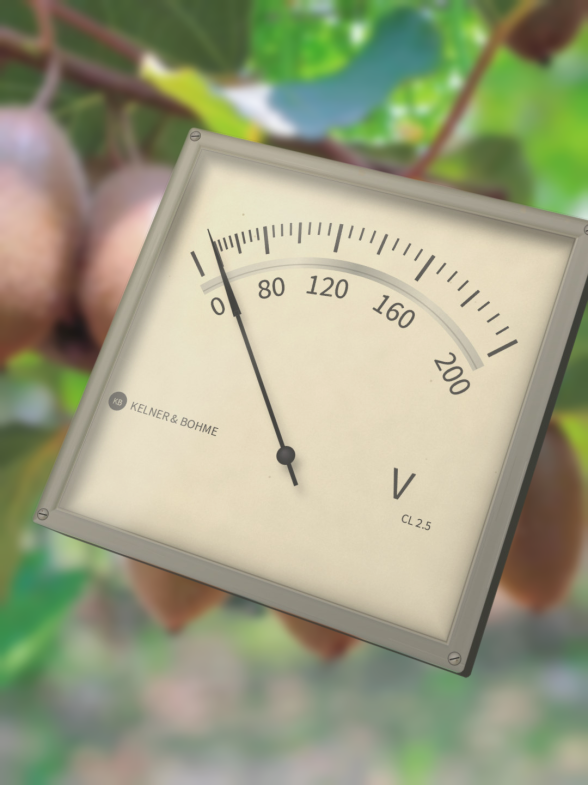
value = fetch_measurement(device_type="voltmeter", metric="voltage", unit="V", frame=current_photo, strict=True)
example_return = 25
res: 40
